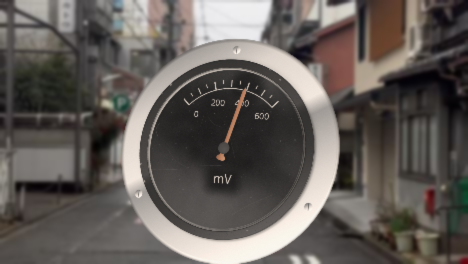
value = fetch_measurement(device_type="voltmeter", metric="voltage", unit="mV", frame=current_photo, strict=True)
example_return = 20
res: 400
